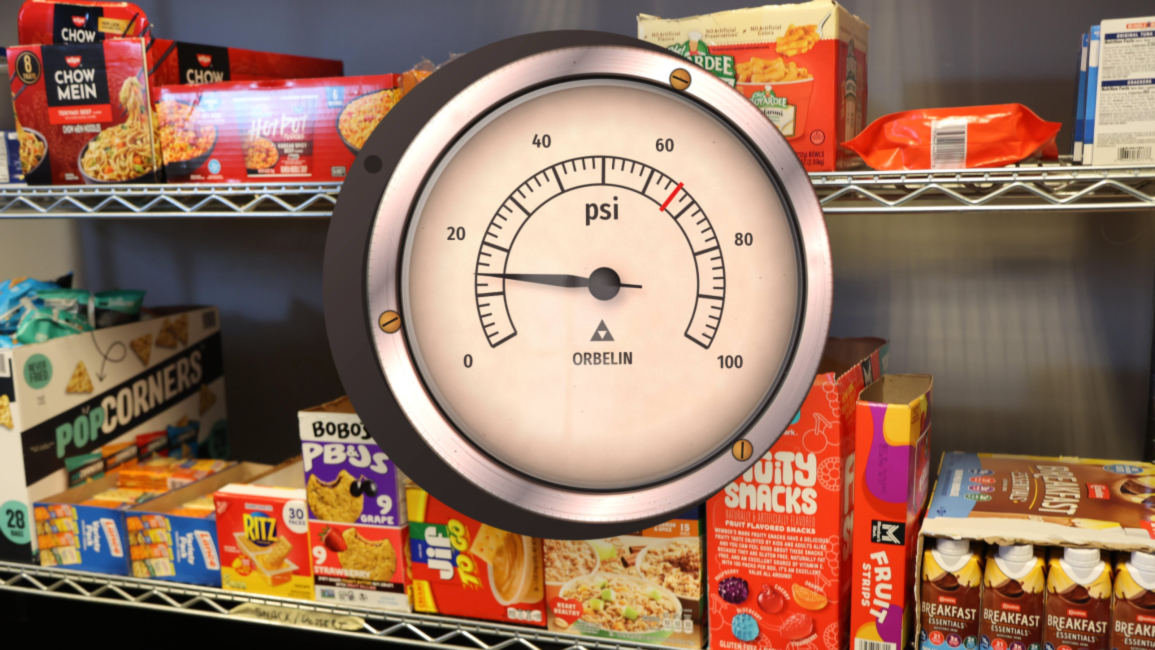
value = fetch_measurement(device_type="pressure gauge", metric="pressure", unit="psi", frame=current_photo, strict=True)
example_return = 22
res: 14
